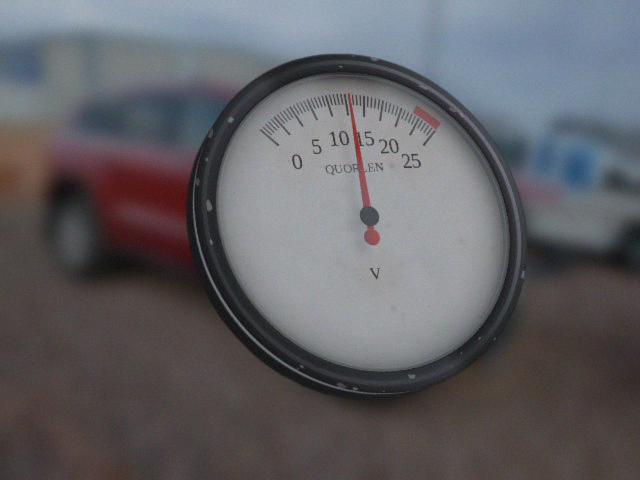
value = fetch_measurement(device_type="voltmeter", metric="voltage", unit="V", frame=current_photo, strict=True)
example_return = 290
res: 12.5
